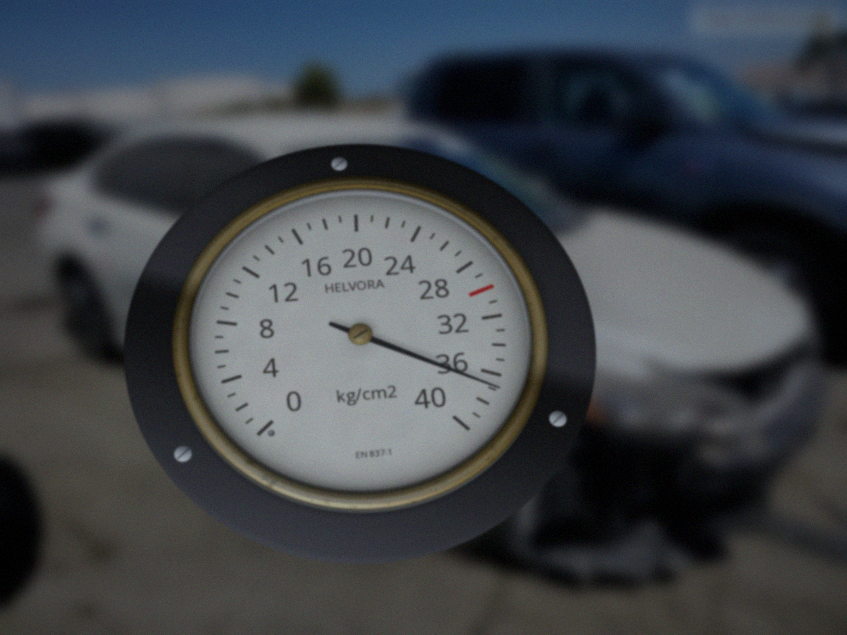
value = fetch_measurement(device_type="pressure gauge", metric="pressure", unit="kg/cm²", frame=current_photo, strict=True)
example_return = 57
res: 37
